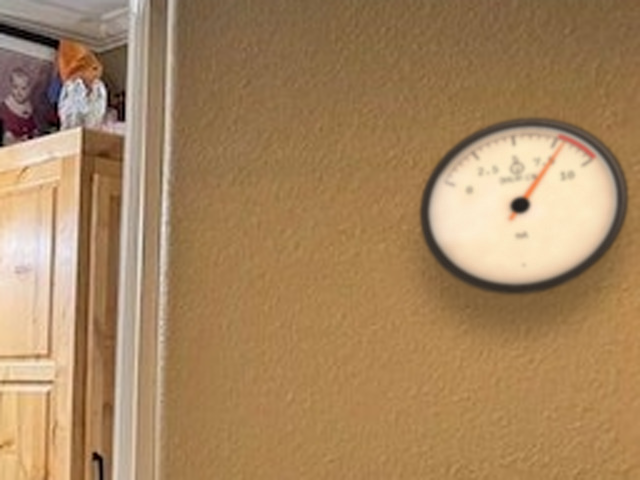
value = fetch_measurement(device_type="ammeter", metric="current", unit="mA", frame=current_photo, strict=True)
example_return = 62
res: 8
